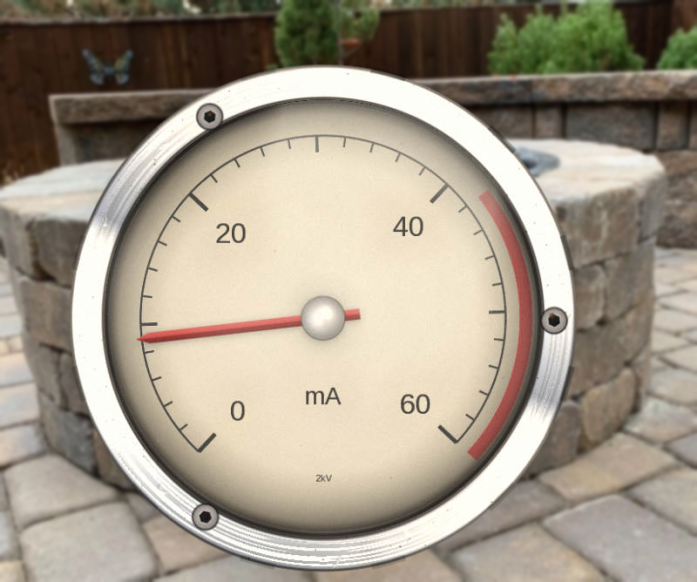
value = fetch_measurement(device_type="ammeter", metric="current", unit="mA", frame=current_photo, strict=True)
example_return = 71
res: 9
